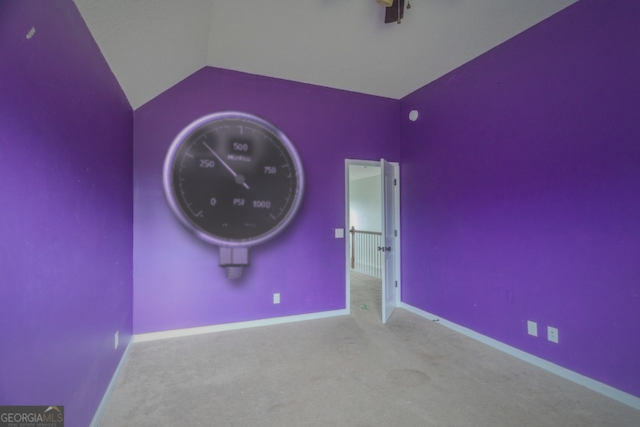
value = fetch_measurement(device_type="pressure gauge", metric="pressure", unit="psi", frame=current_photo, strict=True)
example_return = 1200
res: 325
